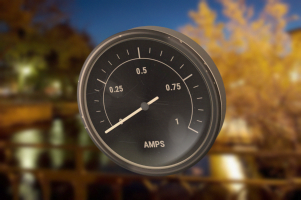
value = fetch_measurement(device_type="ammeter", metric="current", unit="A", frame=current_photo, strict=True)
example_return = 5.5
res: 0
